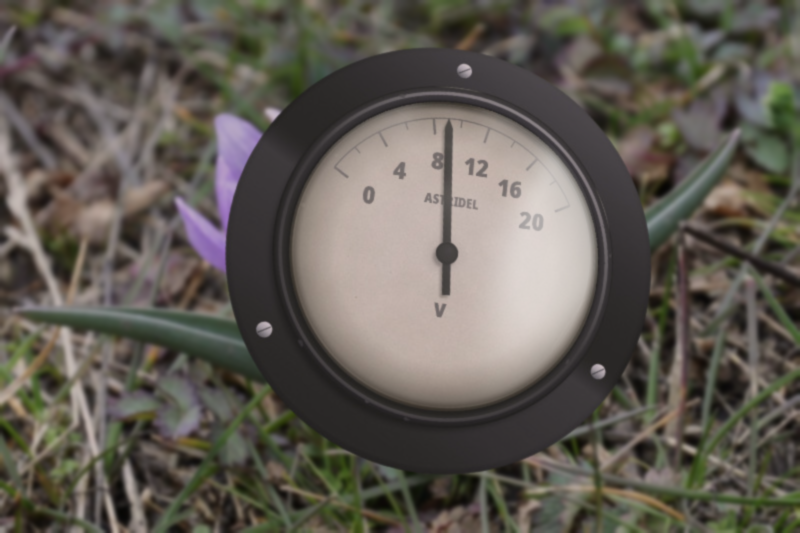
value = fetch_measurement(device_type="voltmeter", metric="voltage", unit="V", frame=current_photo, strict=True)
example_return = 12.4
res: 9
